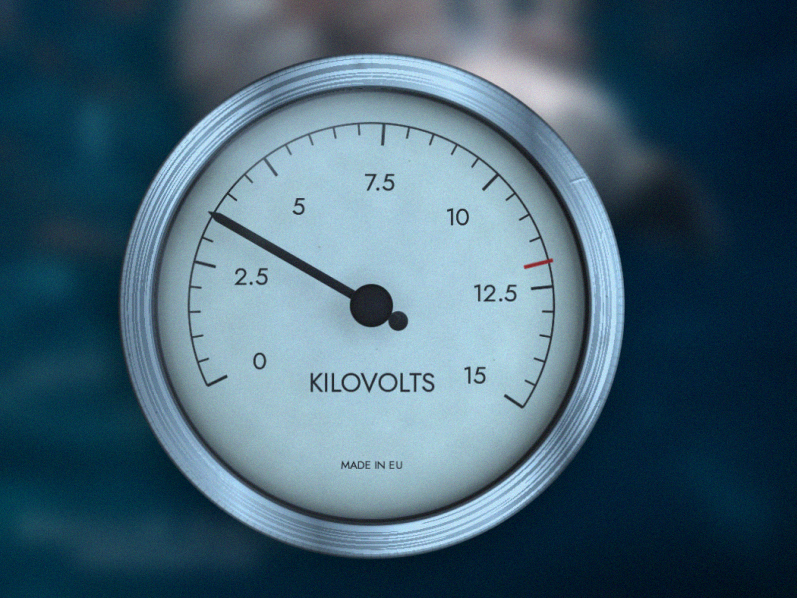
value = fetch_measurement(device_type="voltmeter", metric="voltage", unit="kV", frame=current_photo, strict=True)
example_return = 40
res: 3.5
